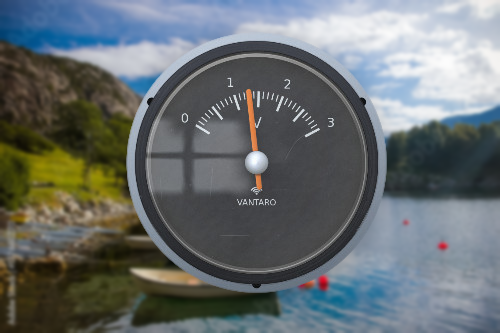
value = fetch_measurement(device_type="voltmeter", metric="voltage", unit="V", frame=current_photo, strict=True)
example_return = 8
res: 1.3
